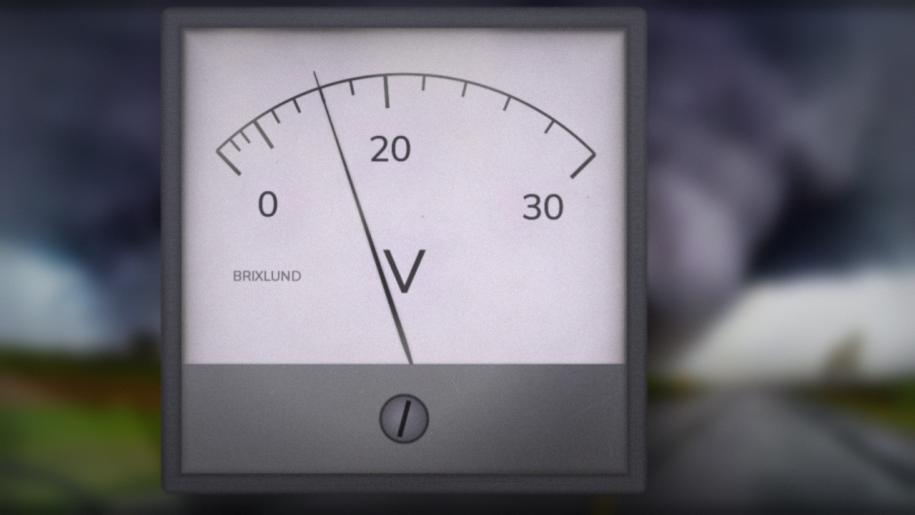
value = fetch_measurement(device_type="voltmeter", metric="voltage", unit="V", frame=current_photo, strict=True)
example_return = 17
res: 16
